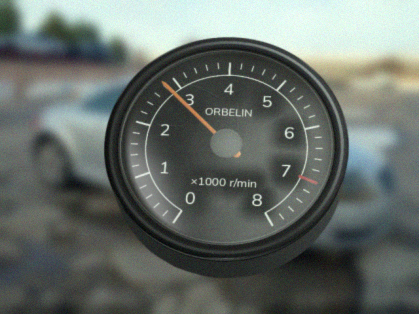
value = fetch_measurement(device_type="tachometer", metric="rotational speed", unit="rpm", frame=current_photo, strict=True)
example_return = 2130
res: 2800
